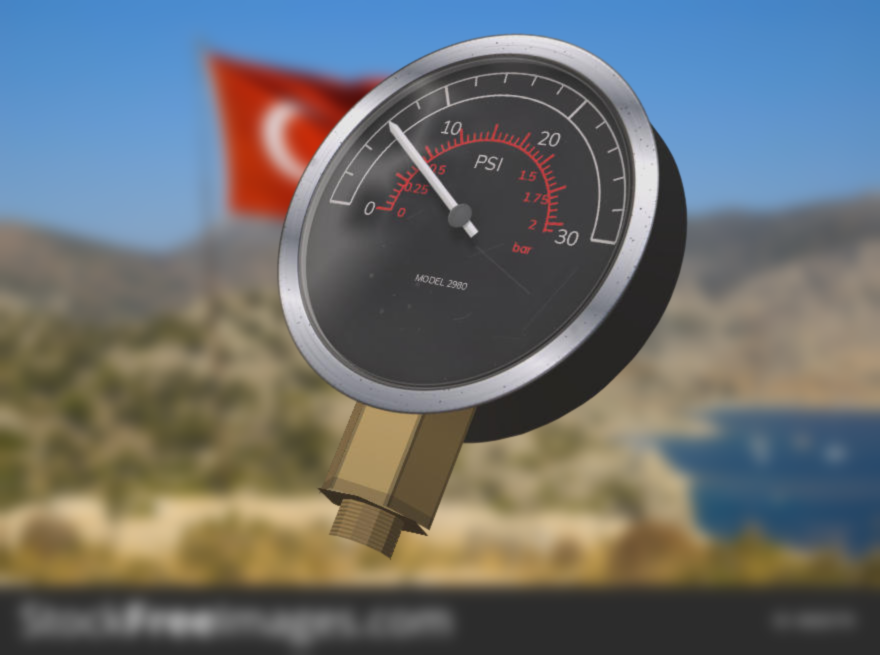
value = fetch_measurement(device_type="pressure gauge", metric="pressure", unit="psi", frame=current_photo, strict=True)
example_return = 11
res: 6
